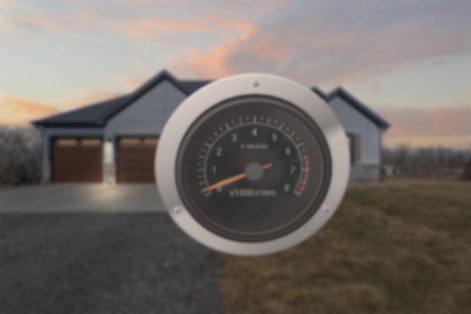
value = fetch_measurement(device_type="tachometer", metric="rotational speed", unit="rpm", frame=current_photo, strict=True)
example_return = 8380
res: 250
